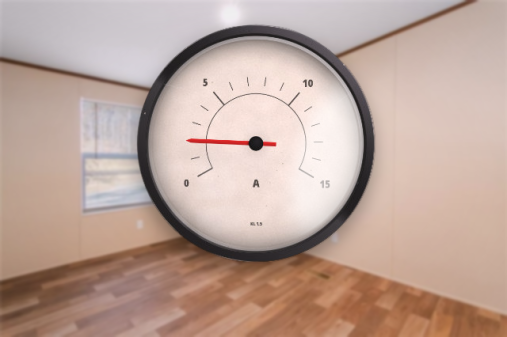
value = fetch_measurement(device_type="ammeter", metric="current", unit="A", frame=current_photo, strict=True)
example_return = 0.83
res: 2
